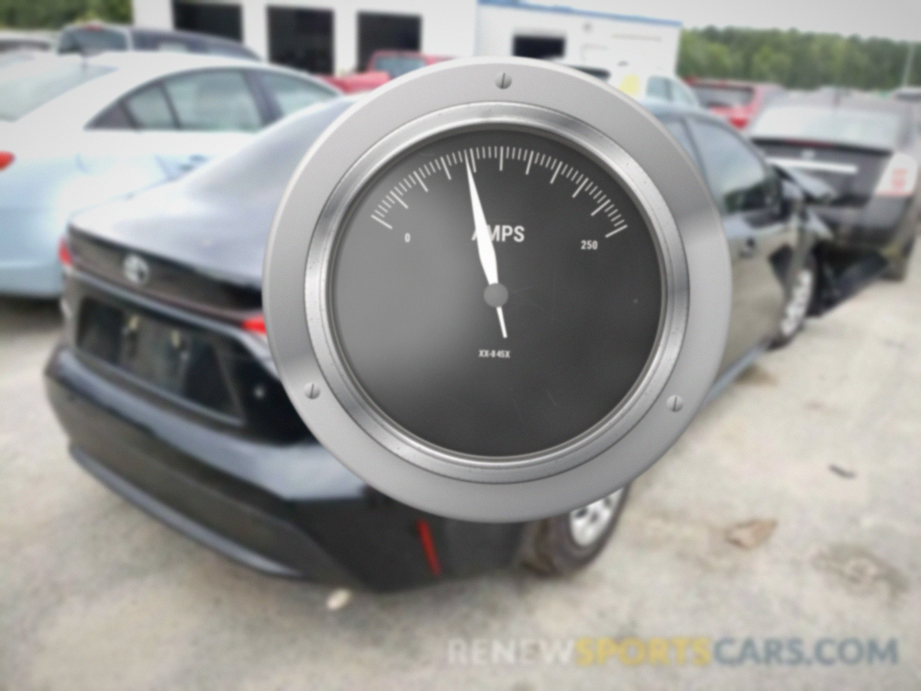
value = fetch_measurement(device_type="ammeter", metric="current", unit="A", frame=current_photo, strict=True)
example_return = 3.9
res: 95
